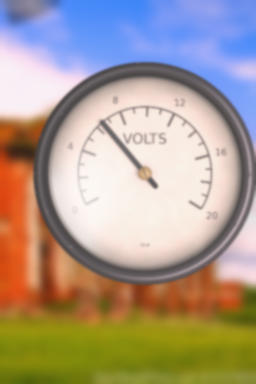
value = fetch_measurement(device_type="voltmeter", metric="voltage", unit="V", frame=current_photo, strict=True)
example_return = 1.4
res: 6.5
